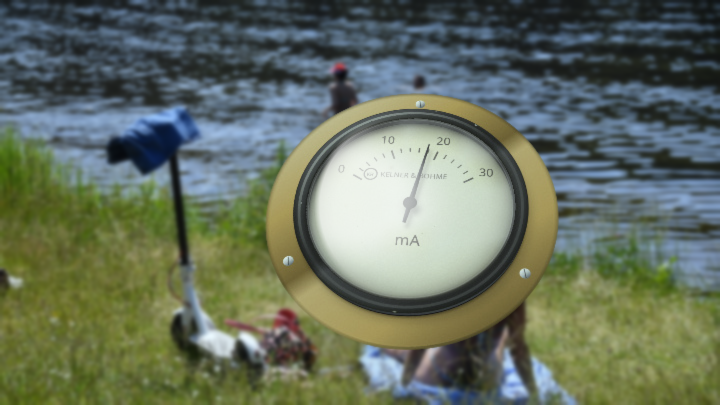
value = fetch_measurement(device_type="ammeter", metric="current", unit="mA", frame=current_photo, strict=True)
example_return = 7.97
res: 18
